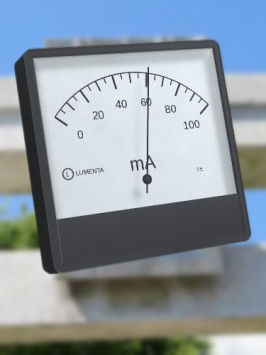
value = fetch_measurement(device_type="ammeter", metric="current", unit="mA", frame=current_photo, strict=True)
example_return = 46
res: 60
